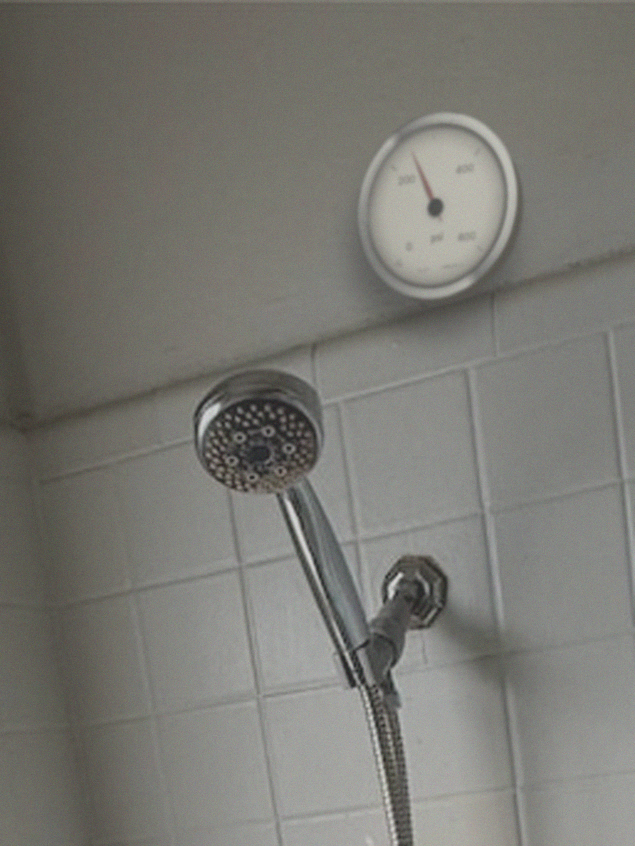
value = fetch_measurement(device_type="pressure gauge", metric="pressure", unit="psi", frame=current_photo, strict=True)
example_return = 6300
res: 250
